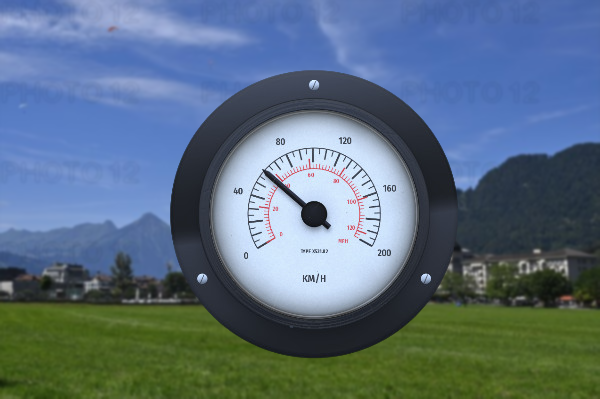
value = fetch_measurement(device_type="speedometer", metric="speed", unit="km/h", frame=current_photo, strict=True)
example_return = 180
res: 60
